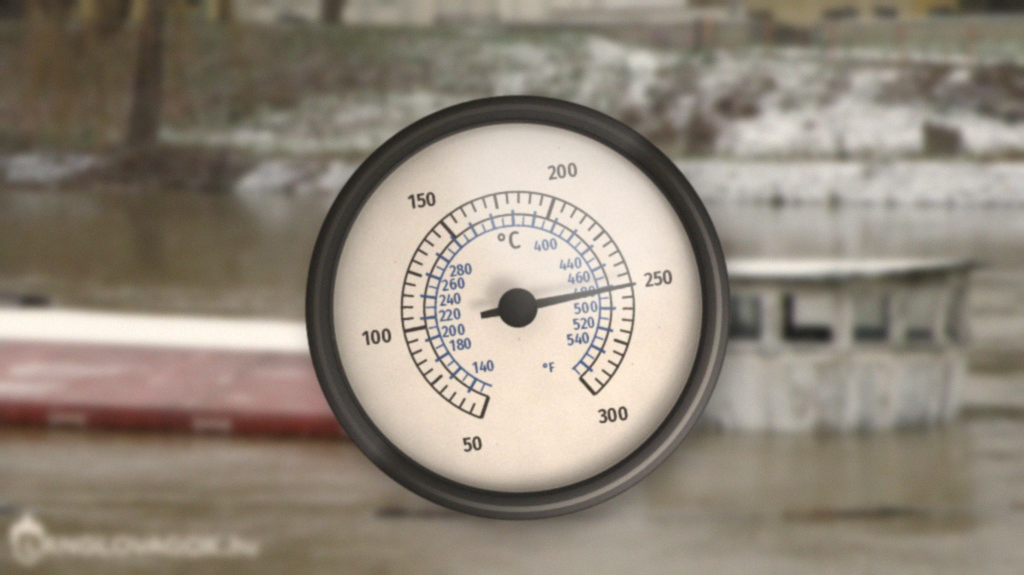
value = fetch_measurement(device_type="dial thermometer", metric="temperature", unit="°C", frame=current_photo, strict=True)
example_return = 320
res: 250
